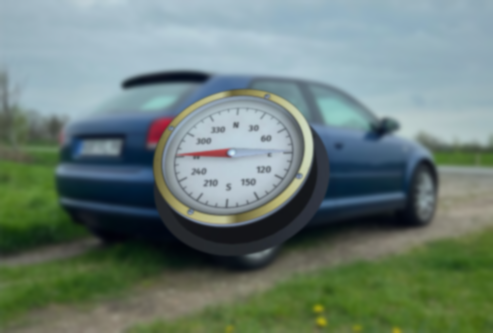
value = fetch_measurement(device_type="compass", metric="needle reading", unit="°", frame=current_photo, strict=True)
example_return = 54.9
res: 270
